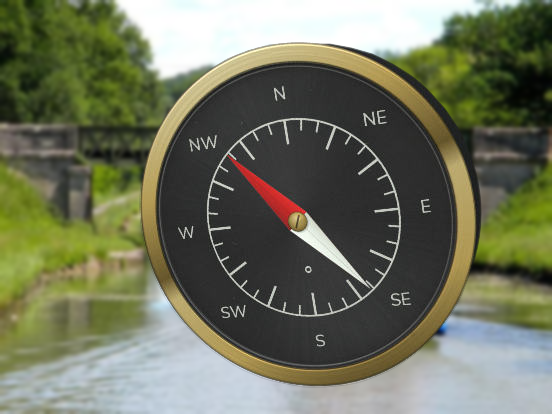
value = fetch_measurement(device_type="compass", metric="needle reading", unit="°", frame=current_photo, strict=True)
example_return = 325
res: 320
